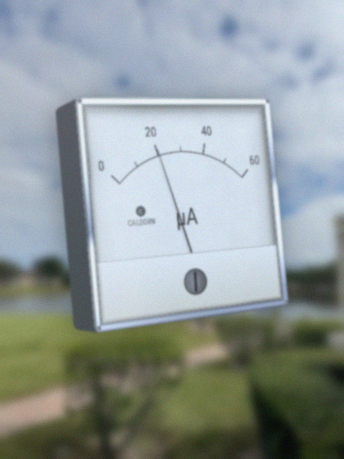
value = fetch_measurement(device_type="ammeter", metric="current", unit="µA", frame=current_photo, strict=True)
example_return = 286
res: 20
